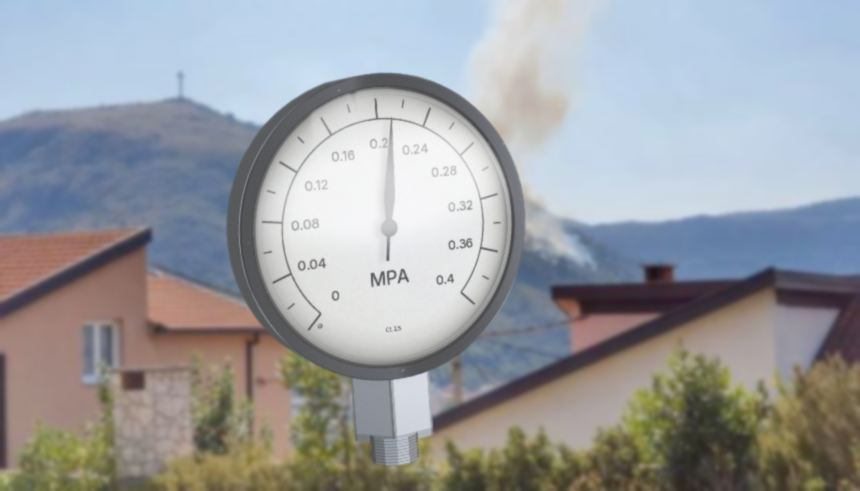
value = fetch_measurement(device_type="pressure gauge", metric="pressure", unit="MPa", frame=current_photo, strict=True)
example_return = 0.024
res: 0.21
